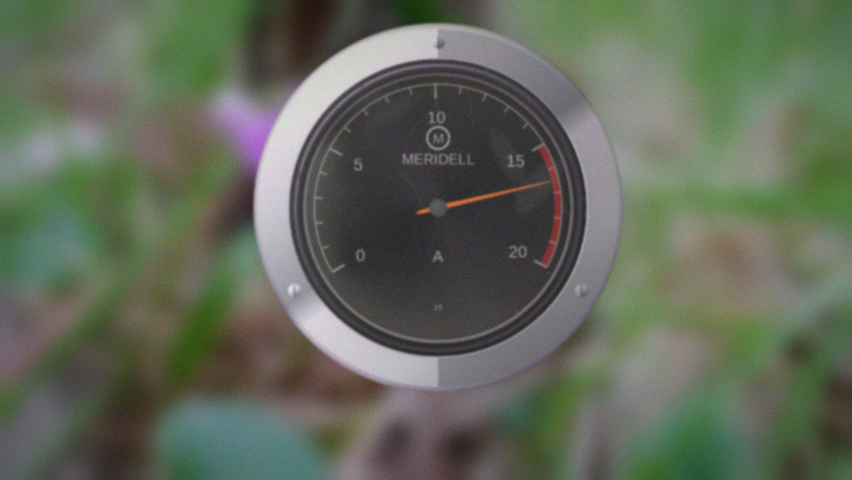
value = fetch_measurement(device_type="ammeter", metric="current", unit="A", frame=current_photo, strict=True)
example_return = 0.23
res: 16.5
